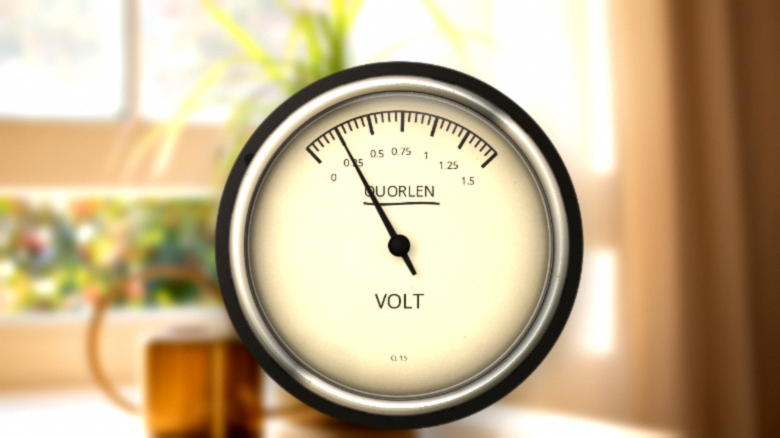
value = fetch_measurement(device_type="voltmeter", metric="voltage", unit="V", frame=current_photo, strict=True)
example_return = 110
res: 0.25
